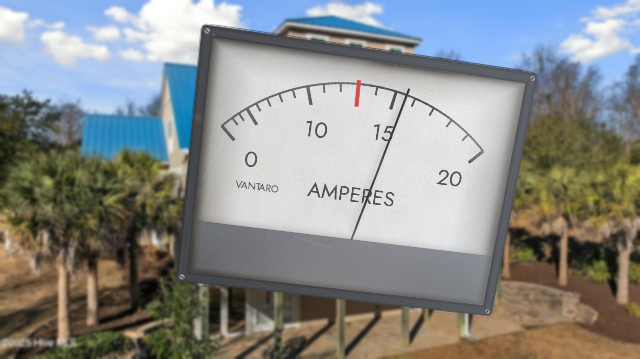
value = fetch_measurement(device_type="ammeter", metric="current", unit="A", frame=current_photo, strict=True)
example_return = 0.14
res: 15.5
